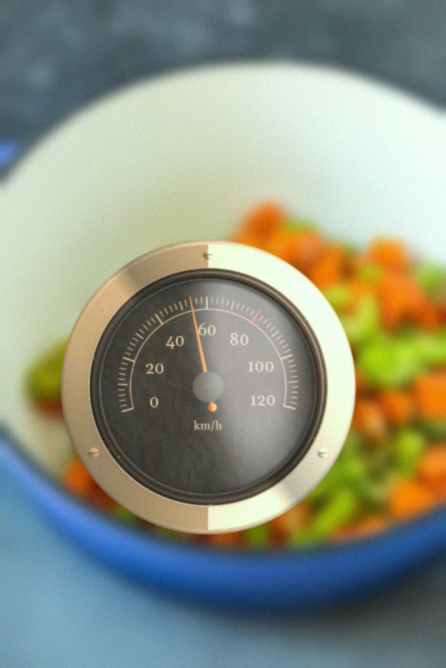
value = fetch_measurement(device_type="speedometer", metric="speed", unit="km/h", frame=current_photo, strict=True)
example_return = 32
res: 54
